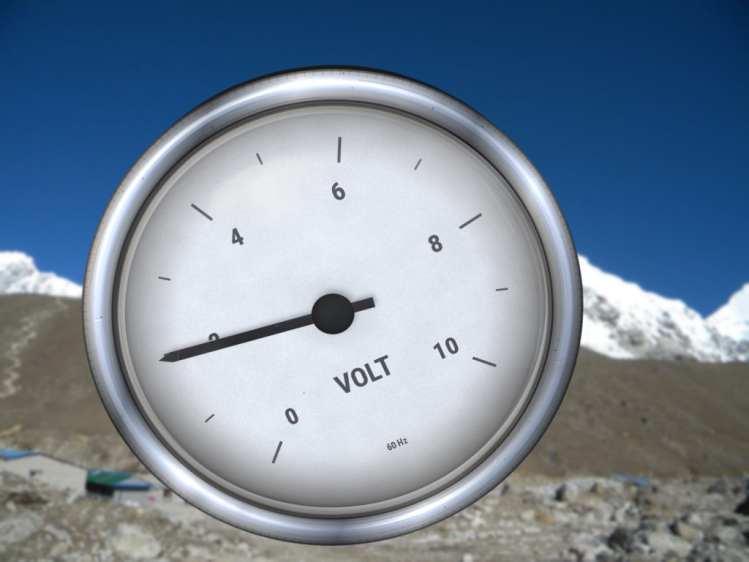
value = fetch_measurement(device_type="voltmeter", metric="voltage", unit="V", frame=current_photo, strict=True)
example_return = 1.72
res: 2
